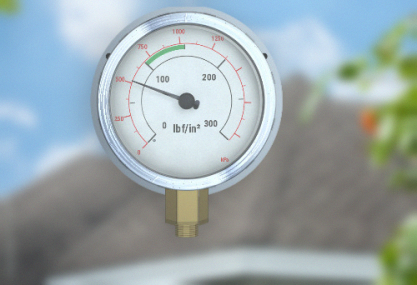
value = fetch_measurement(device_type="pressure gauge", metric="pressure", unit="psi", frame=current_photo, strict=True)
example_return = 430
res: 75
